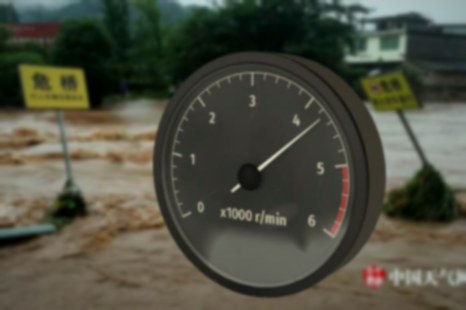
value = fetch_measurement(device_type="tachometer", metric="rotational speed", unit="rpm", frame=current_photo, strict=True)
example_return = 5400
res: 4300
